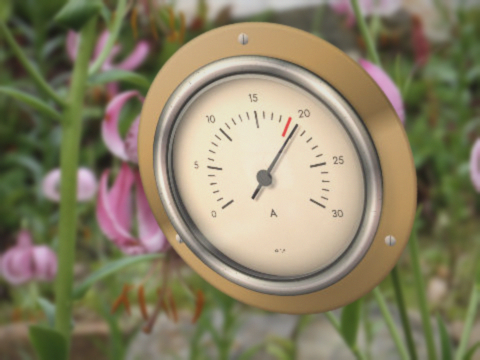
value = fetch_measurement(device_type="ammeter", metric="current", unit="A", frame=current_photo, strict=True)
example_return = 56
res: 20
